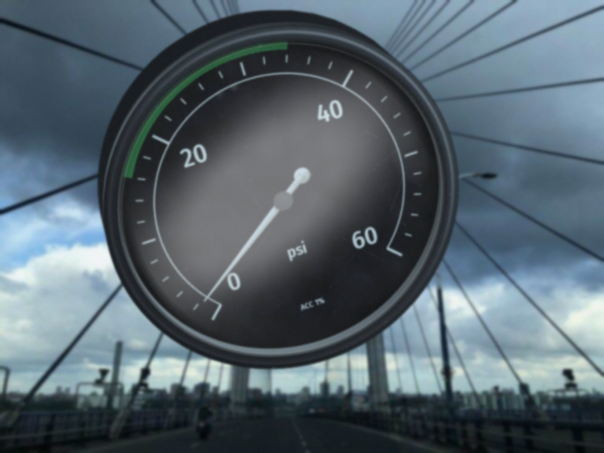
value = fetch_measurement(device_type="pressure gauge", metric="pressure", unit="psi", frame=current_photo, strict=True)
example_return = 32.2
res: 2
